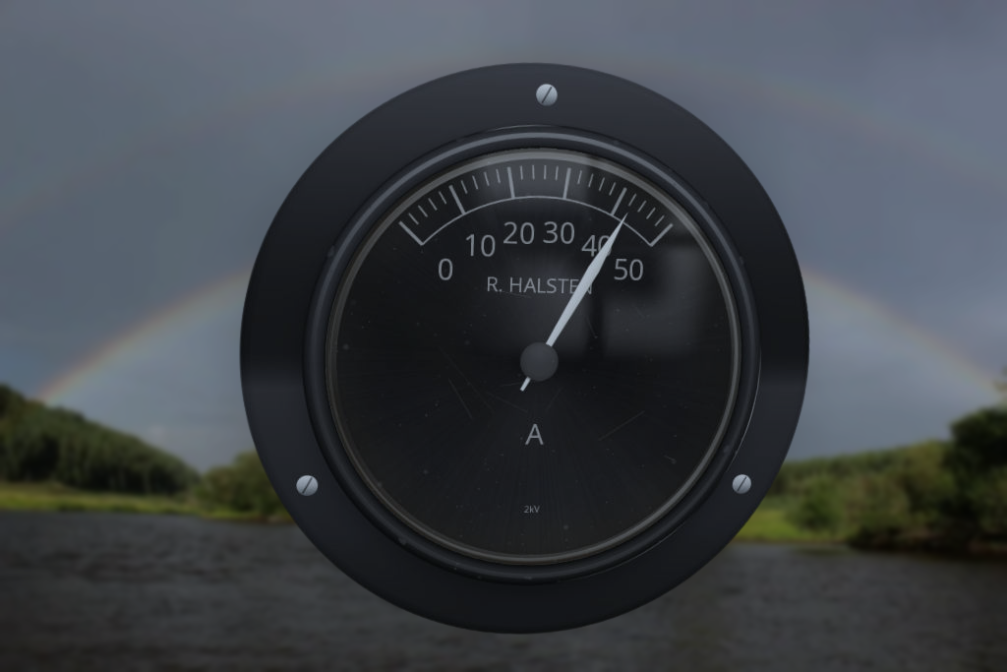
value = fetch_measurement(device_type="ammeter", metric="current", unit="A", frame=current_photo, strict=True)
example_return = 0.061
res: 42
